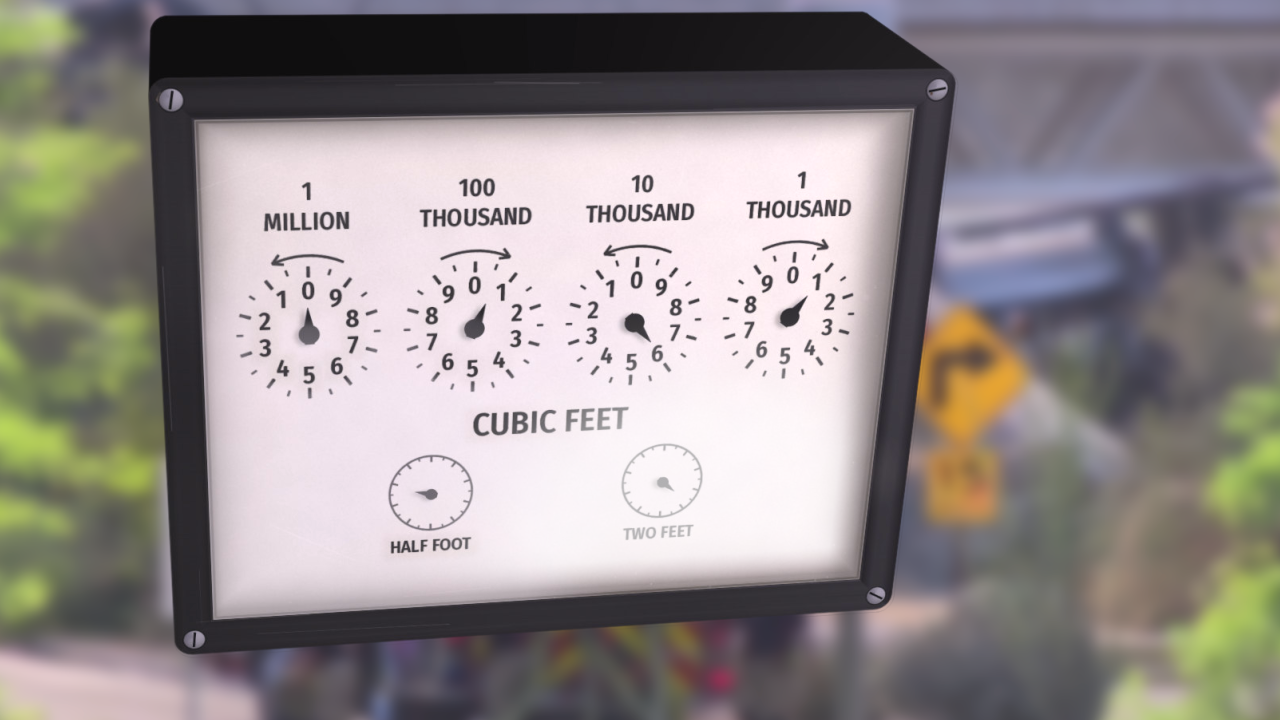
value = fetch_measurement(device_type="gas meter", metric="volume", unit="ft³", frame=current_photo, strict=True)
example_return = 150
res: 6100
